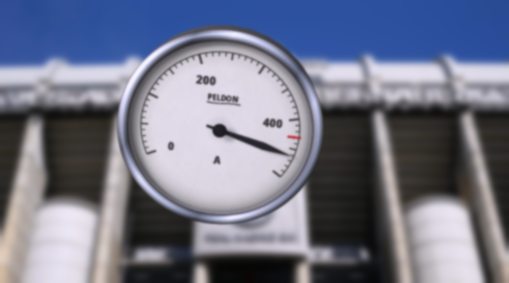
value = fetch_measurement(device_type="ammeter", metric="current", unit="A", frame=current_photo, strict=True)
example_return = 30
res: 460
